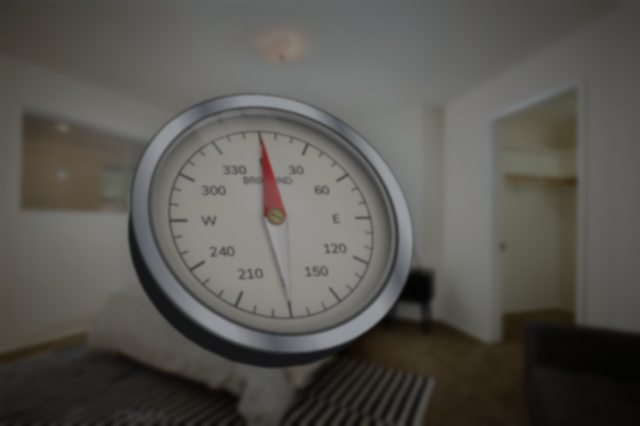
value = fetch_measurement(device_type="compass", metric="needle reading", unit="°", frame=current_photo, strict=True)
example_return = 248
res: 0
